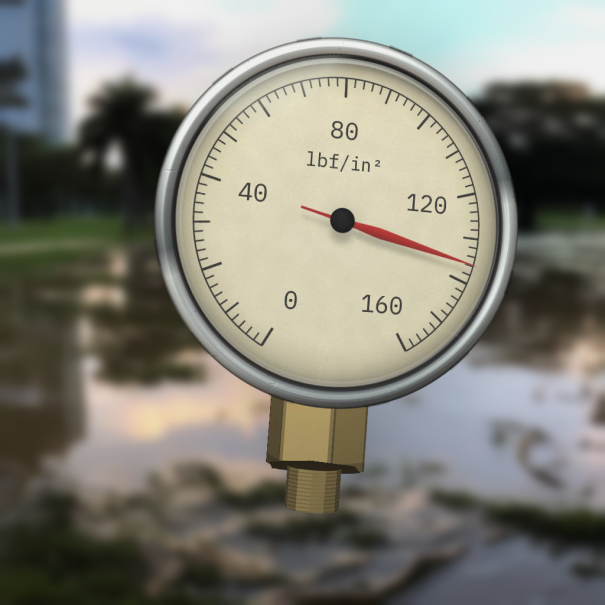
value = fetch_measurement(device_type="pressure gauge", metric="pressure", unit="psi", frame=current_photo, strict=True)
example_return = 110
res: 136
